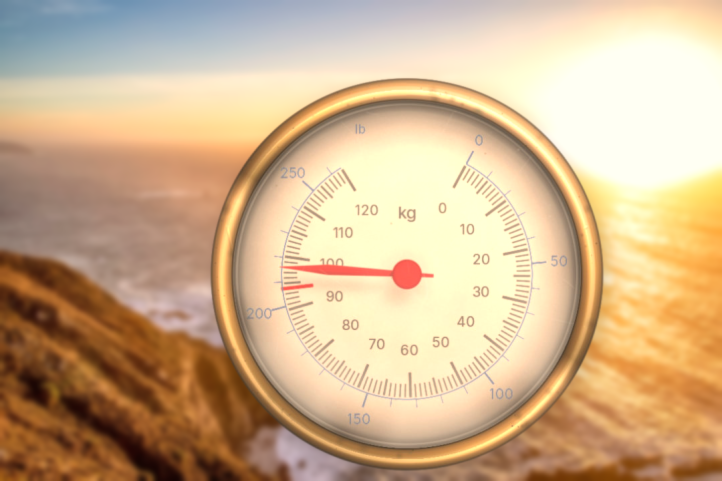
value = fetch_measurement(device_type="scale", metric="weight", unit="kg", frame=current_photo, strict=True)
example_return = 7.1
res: 98
